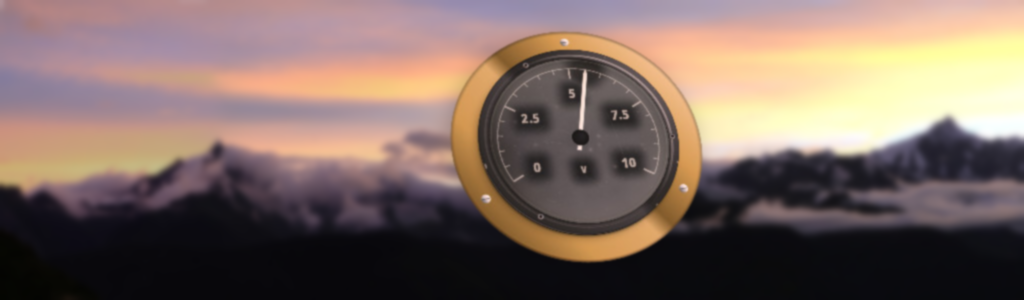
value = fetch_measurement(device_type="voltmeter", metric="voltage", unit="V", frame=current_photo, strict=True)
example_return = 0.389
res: 5.5
